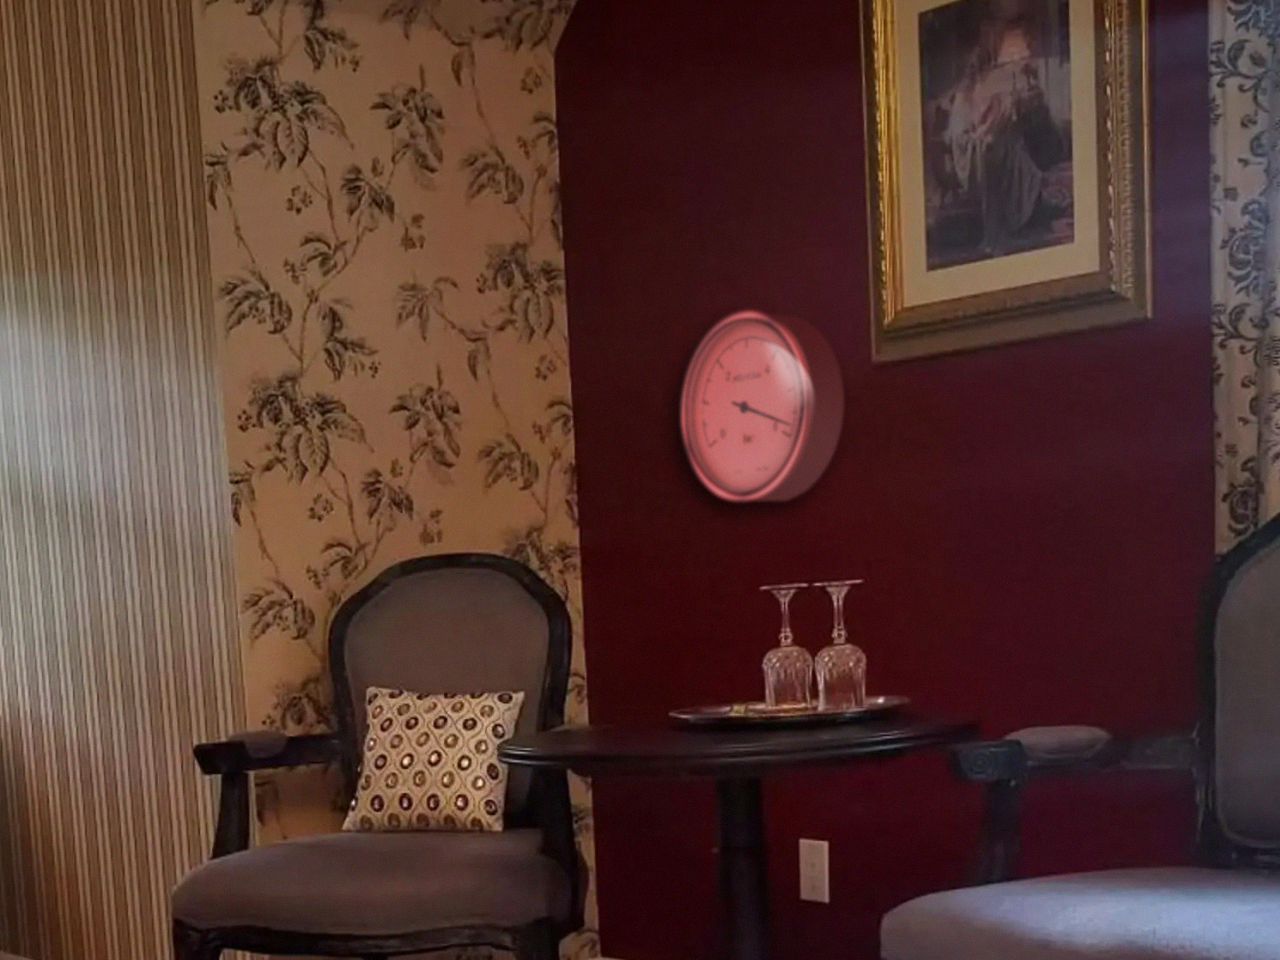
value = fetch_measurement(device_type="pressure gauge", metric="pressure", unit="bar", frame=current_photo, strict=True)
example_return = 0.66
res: 5.75
